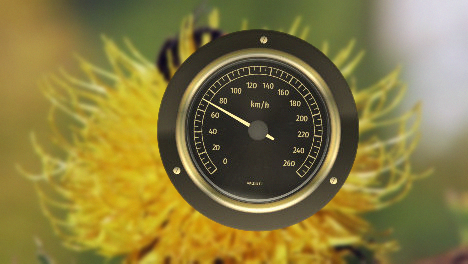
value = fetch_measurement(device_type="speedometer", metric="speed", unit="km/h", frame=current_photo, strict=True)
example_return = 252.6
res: 70
